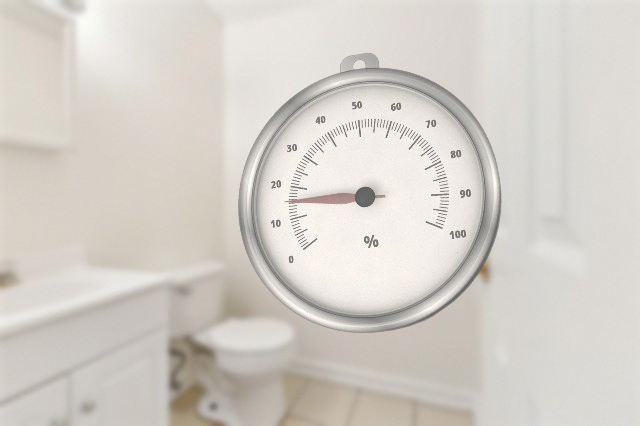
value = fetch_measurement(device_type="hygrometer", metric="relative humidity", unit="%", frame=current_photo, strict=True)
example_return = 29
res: 15
